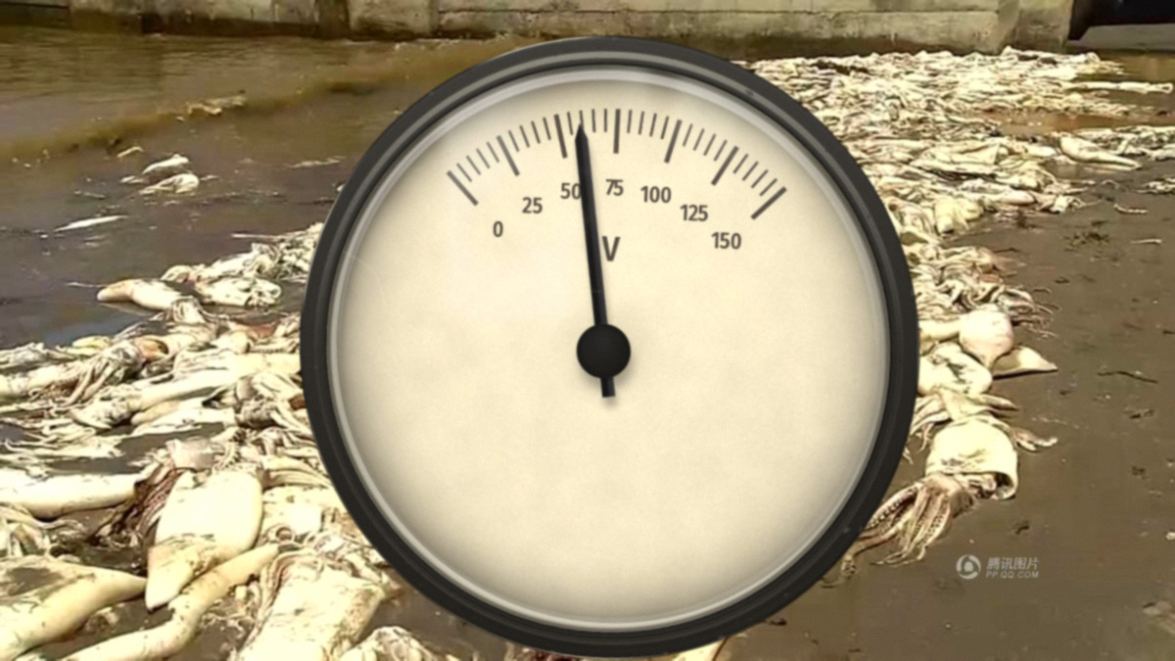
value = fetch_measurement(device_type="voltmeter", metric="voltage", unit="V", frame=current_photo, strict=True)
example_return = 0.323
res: 60
